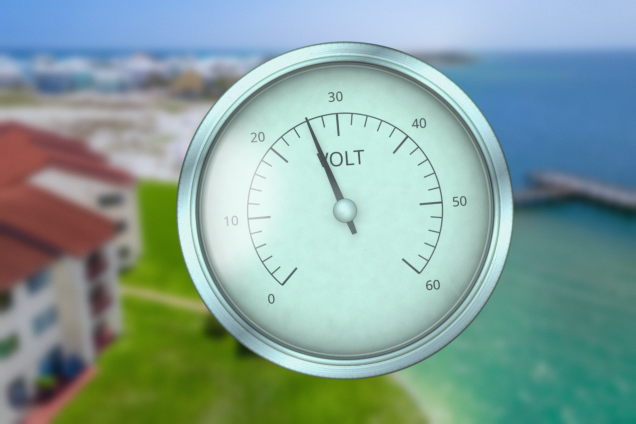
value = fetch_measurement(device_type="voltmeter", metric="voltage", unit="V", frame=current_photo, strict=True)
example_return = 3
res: 26
